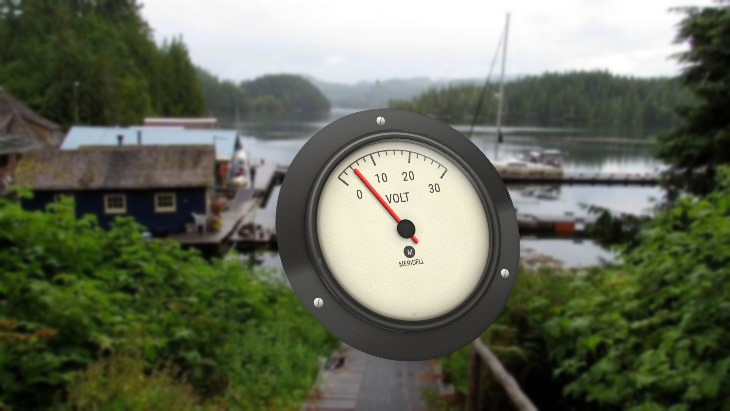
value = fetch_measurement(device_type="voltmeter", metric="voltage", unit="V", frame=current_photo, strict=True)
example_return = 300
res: 4
